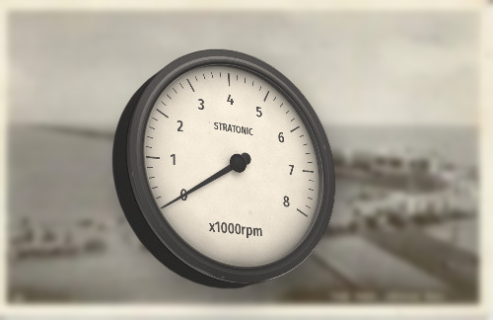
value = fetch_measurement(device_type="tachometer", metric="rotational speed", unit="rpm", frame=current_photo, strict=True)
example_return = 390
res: 0
